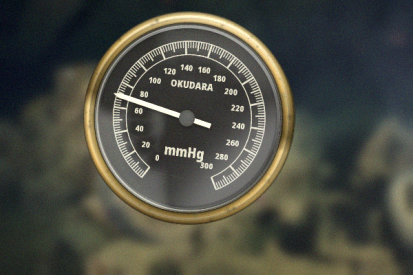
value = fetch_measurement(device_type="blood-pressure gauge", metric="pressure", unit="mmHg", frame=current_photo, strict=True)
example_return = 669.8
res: 70
